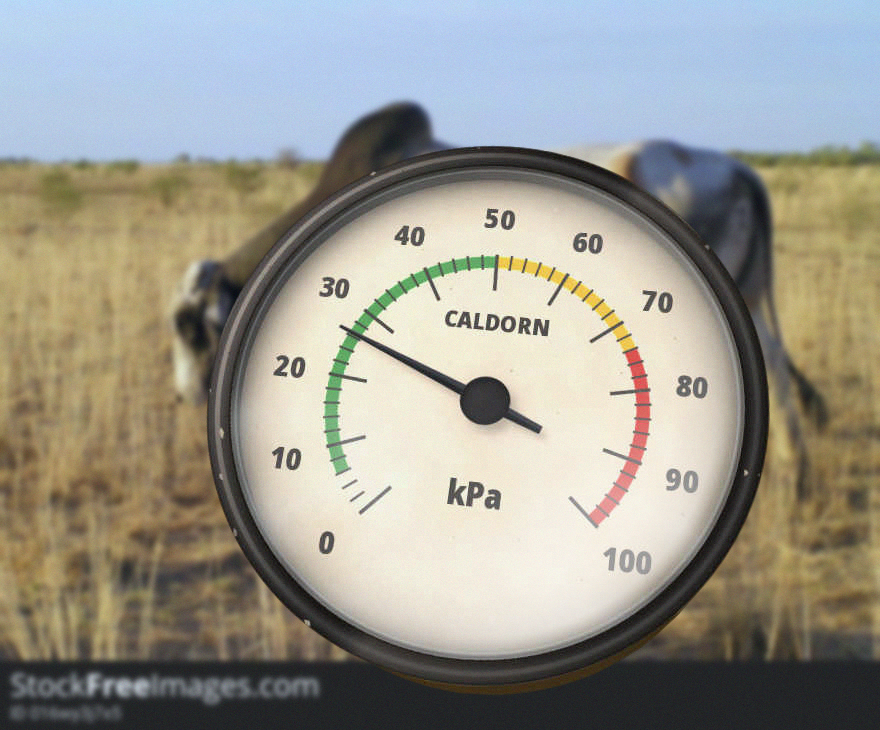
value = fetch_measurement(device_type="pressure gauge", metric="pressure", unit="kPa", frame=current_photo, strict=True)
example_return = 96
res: 26
